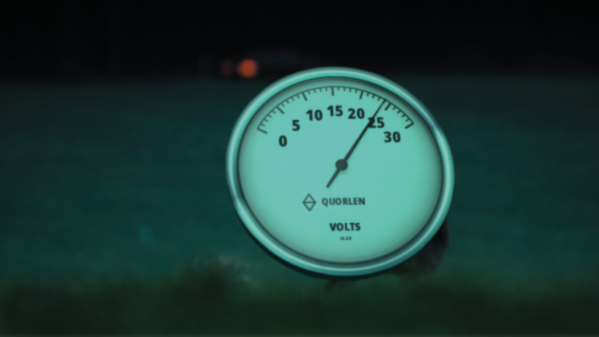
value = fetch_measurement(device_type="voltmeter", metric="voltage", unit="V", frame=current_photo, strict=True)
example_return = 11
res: 24
